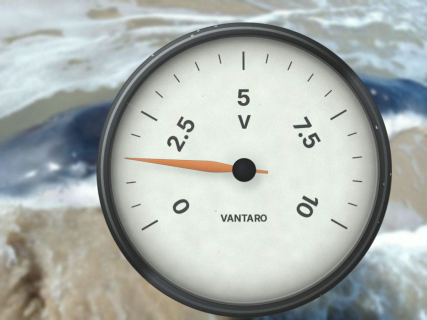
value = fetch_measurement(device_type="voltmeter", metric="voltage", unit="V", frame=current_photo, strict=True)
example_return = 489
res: 1.5
